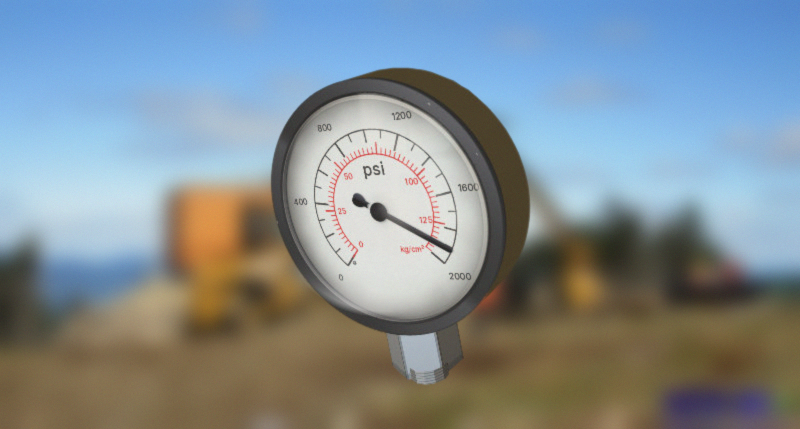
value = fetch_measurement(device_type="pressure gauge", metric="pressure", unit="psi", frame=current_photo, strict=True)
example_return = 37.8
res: 1900
